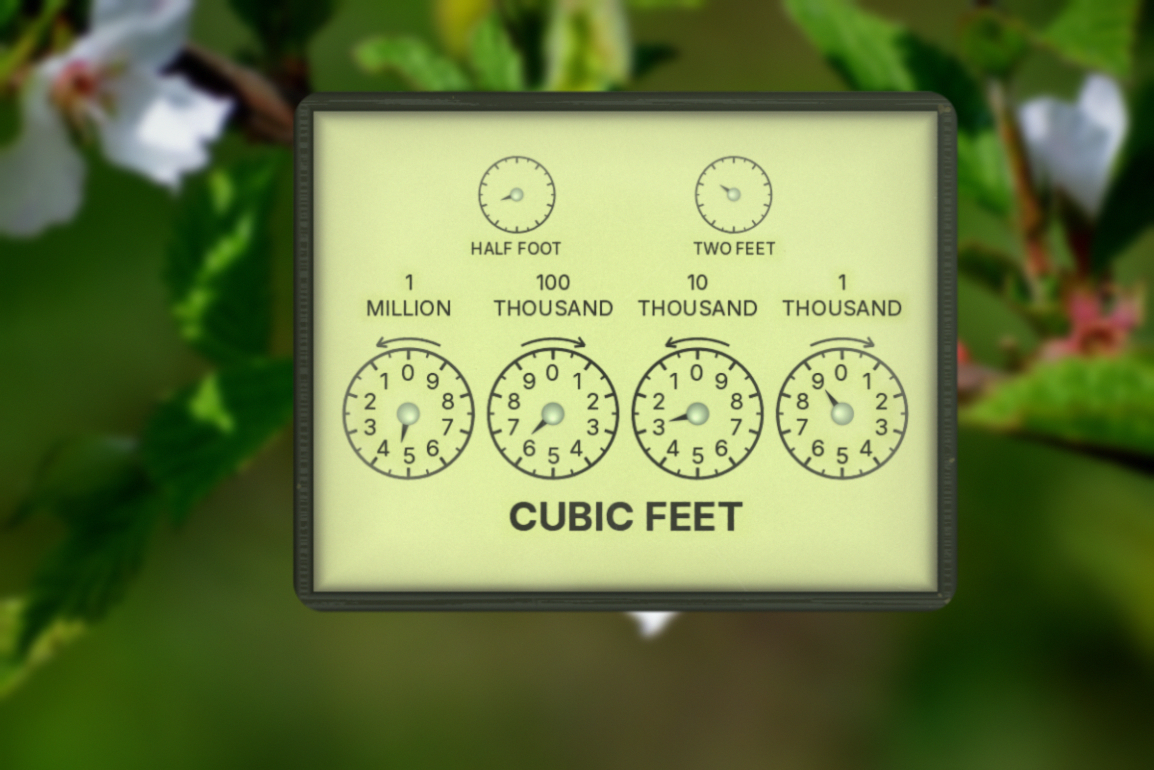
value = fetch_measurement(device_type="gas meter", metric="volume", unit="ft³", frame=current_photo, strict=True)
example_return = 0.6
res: 462900
